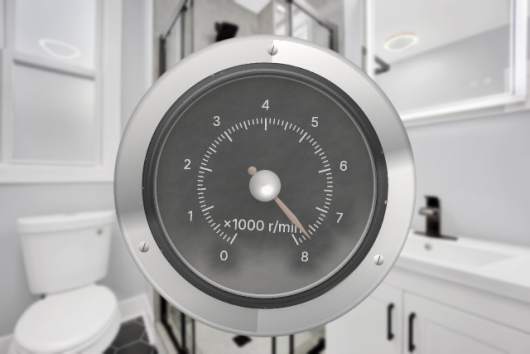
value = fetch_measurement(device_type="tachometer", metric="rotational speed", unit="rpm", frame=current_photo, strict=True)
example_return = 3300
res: 7700
